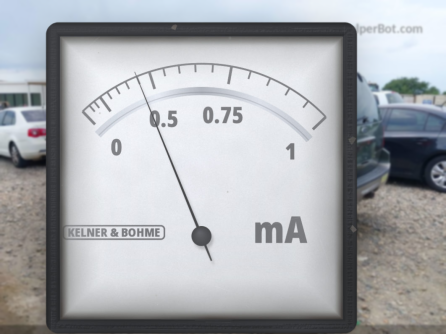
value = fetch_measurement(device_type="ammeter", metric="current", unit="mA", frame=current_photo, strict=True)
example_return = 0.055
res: 0.45
